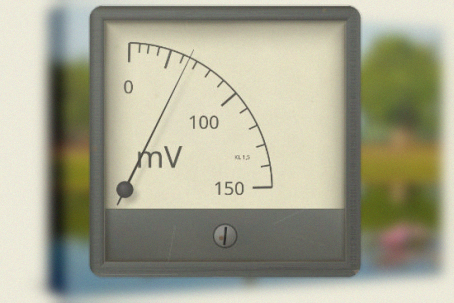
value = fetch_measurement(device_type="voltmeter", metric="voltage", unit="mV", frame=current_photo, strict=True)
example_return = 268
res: 65
